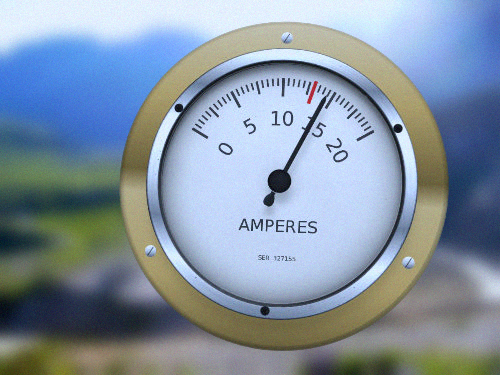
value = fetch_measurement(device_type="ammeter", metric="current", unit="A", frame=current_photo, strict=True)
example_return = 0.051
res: 14.5
